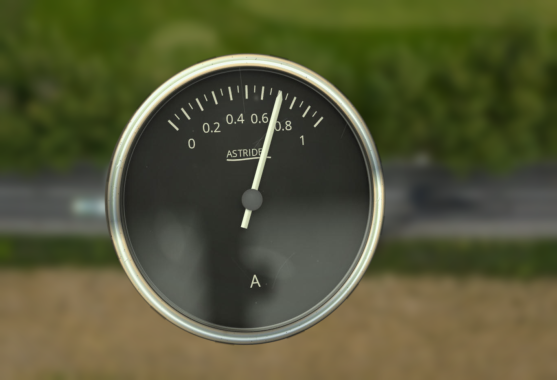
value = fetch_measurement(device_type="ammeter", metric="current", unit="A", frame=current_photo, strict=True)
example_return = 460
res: 0.7
